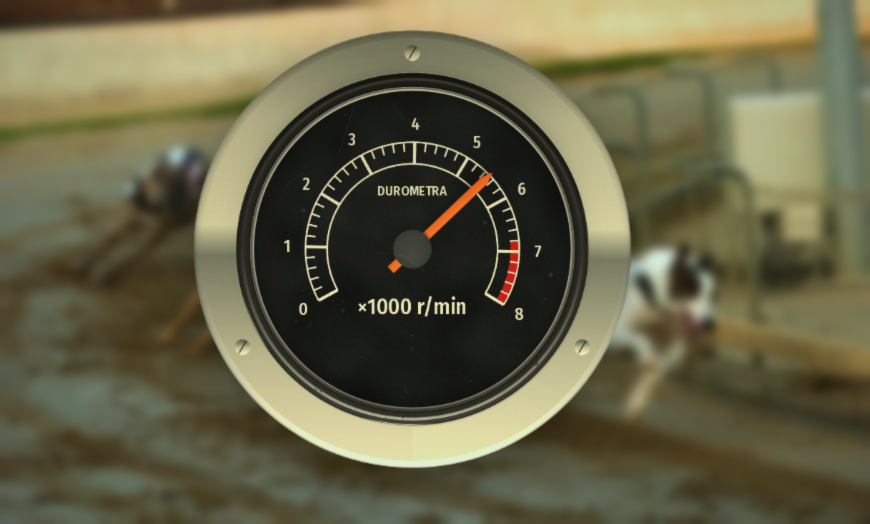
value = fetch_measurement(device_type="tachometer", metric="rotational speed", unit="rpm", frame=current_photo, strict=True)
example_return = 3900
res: 5500
